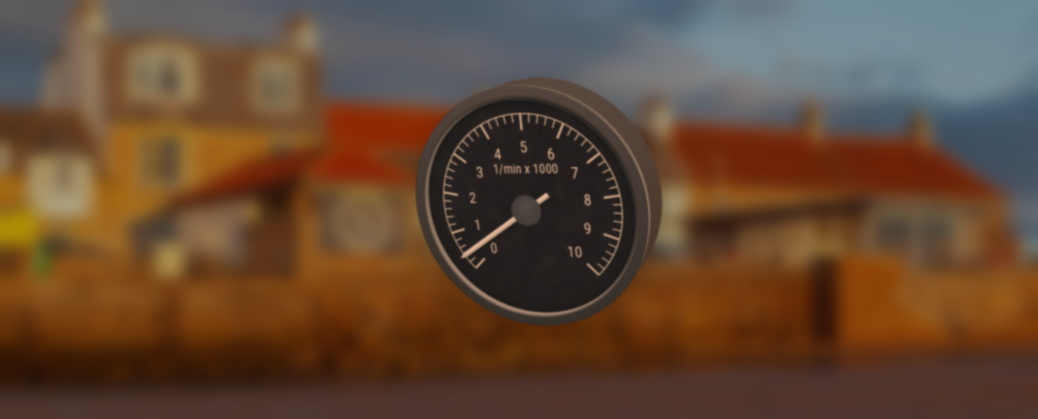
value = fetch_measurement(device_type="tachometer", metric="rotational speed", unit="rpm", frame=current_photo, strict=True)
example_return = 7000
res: 400
